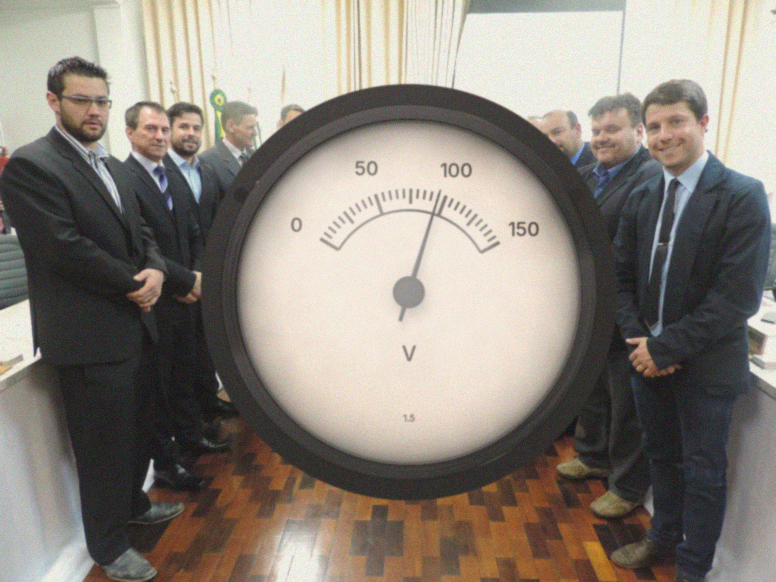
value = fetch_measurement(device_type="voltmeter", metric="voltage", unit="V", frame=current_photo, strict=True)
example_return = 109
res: 95
